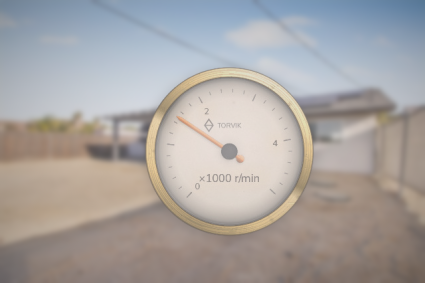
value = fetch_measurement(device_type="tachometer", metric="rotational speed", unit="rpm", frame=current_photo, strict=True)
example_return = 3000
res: 1500
